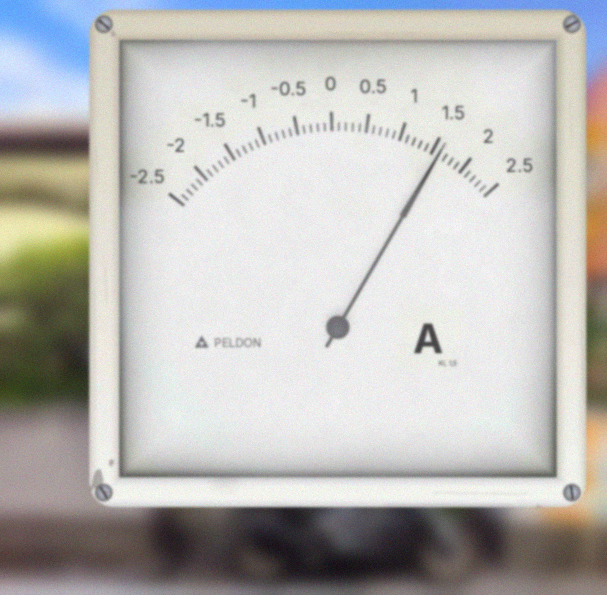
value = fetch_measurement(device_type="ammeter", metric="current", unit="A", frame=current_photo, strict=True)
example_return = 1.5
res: 1.6
